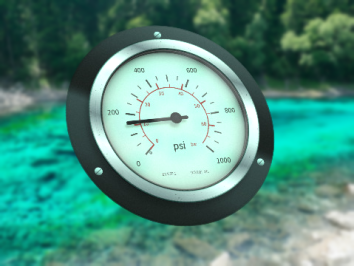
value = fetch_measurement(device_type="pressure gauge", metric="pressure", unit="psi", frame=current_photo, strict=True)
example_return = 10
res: 150
